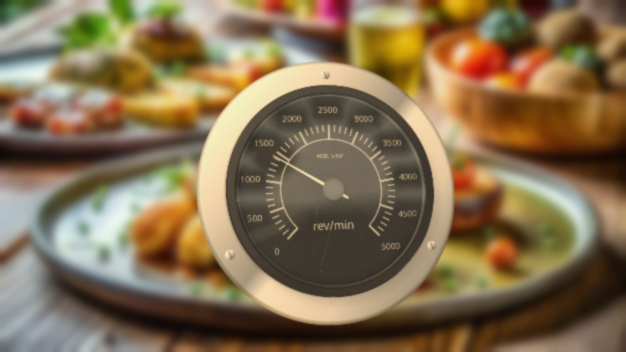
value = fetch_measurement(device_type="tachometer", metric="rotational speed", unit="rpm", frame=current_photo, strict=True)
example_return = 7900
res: 1400
